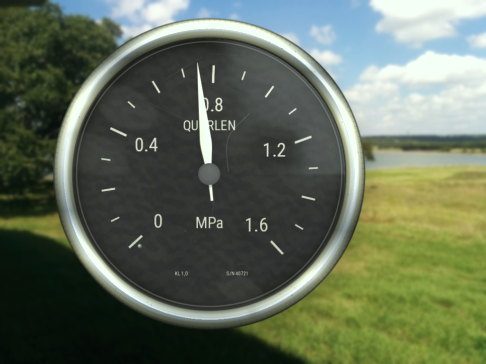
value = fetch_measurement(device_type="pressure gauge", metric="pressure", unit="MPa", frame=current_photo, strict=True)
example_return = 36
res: 0.75
